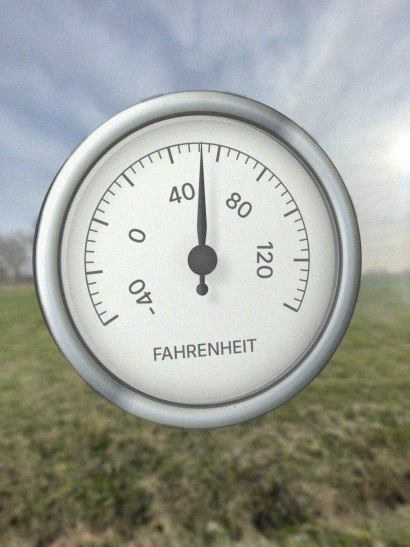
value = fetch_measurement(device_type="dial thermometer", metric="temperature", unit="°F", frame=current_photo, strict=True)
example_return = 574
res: 52
